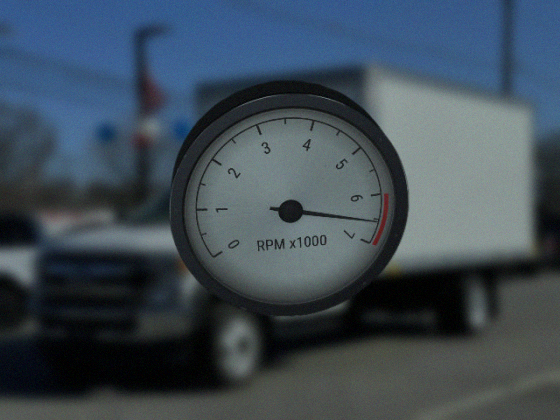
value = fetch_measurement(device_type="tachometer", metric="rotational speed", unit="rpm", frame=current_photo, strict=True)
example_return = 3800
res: 6500
